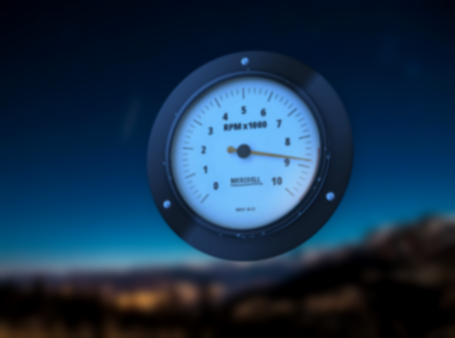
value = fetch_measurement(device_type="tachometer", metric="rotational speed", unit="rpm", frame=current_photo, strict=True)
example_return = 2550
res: 8800
